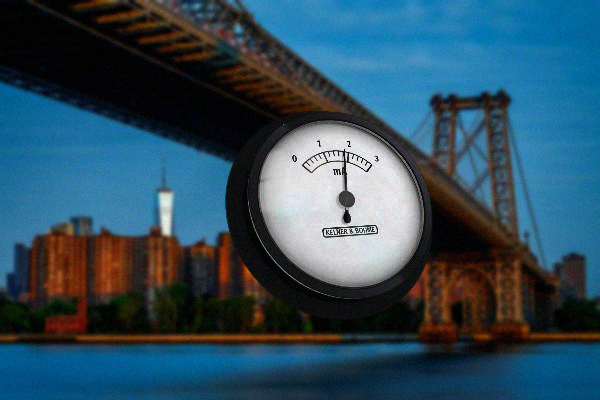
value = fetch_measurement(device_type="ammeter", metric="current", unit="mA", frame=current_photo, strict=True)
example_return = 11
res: 1.8
